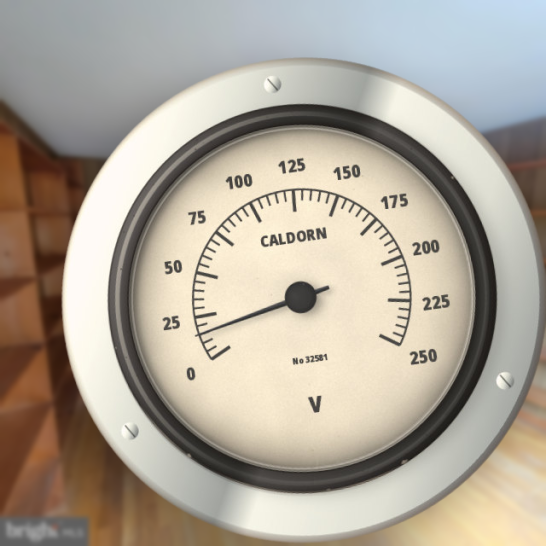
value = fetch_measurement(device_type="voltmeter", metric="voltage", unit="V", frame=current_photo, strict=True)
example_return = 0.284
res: 15
